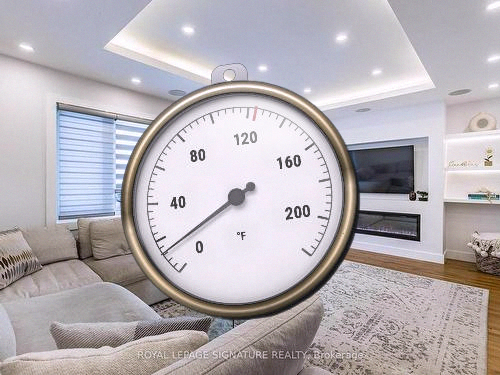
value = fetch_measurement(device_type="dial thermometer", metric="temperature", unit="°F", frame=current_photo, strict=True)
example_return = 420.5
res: 12
